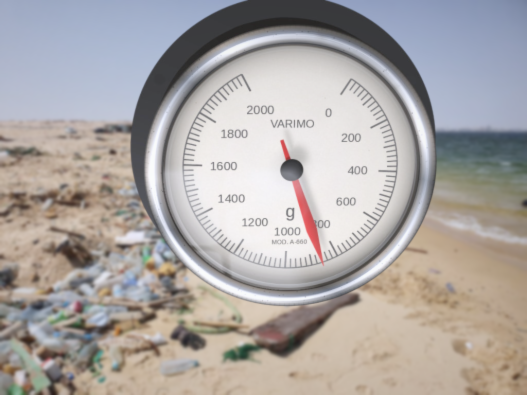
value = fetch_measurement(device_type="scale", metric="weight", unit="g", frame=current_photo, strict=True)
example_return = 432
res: 860
